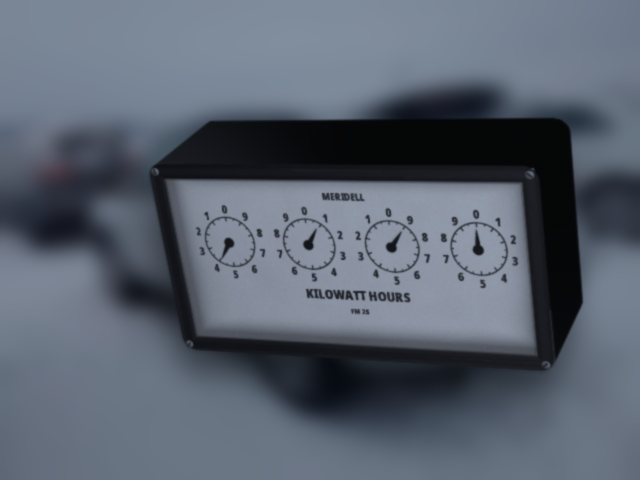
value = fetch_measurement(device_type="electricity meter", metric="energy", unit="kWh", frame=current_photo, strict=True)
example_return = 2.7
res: 4090
